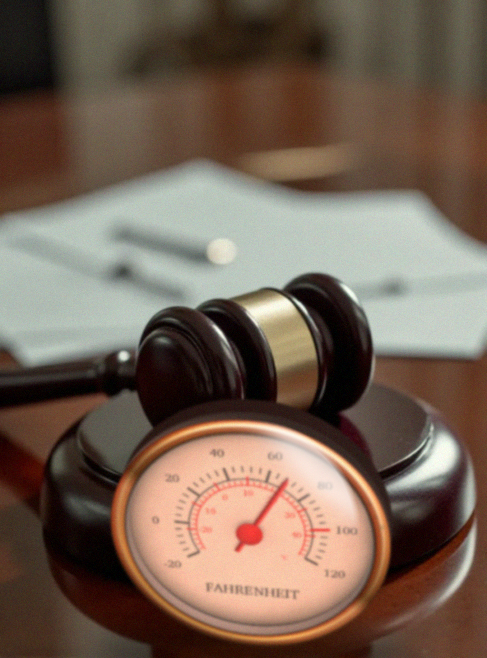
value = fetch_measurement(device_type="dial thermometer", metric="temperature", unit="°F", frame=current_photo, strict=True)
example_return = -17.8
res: 68
